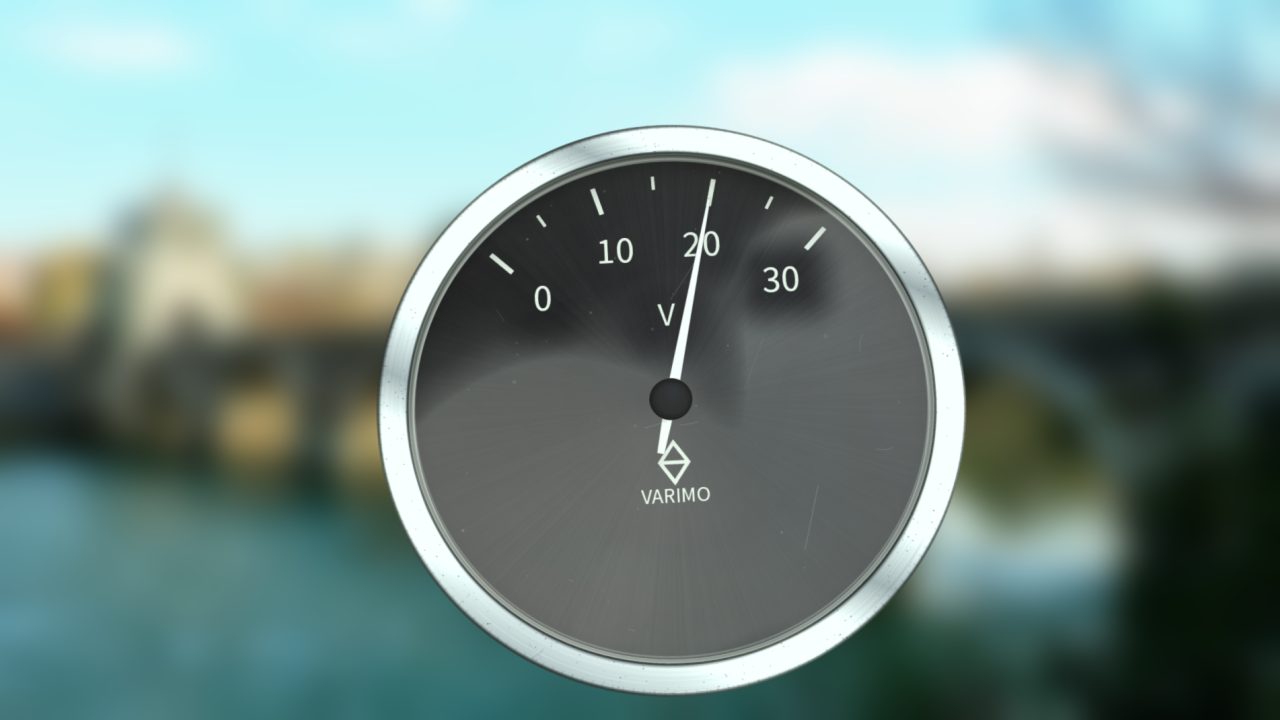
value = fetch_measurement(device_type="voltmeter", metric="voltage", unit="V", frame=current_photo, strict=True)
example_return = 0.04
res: 20
